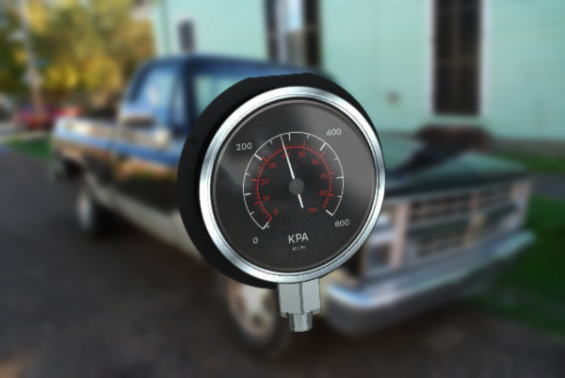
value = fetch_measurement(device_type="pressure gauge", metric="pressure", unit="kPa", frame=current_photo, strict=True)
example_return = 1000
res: 275
